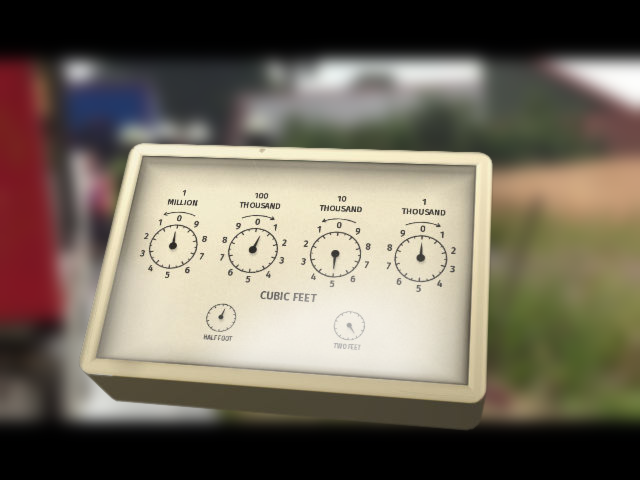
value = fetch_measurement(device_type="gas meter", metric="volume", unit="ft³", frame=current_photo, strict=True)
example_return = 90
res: 5000
